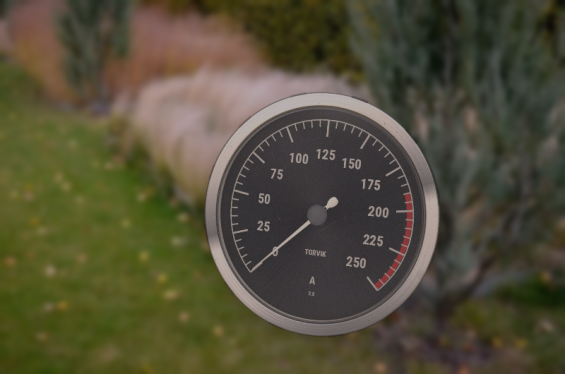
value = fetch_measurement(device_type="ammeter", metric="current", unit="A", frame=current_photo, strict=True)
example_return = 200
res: 0
